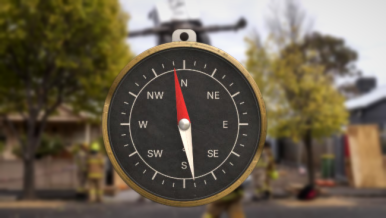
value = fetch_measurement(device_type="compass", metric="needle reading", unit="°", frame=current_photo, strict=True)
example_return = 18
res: 350
